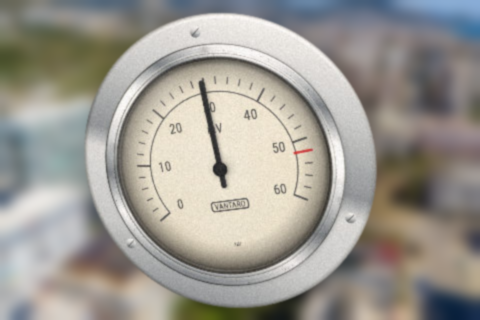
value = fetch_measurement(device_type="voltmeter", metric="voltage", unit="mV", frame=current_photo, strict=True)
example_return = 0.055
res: 30
